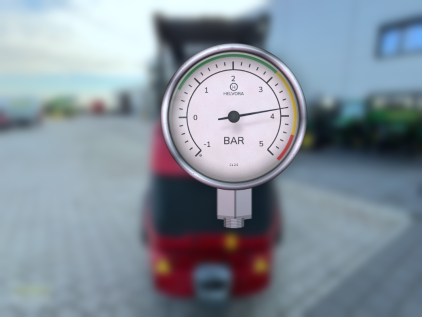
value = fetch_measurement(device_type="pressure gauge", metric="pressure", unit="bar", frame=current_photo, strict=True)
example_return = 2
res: 3.8
